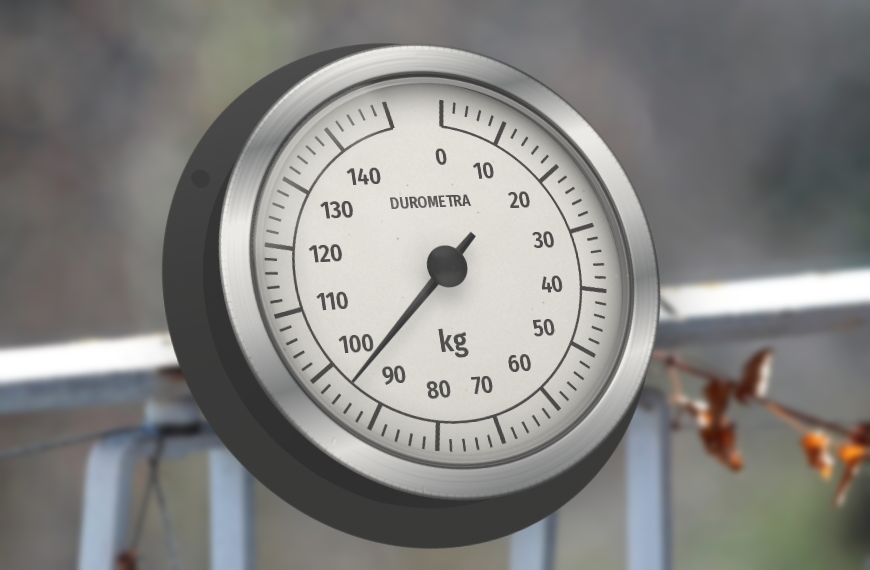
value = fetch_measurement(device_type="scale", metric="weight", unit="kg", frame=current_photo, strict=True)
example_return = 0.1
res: 96
